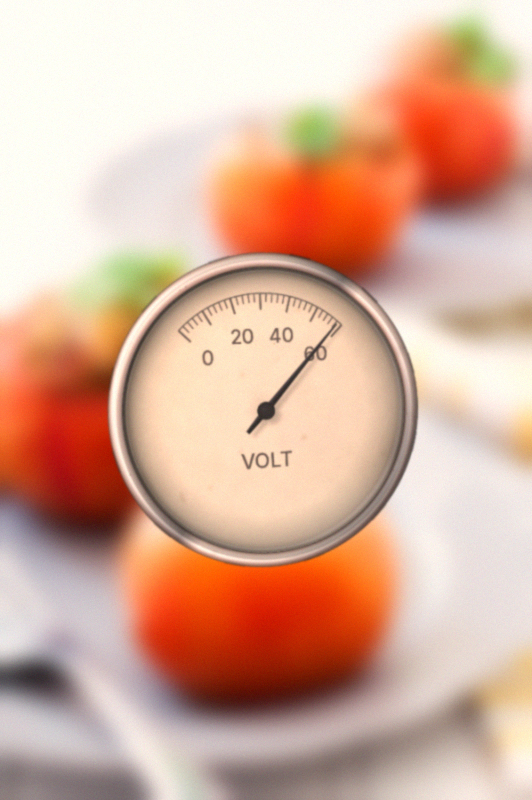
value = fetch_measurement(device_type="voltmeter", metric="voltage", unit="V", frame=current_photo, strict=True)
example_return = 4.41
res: 58
